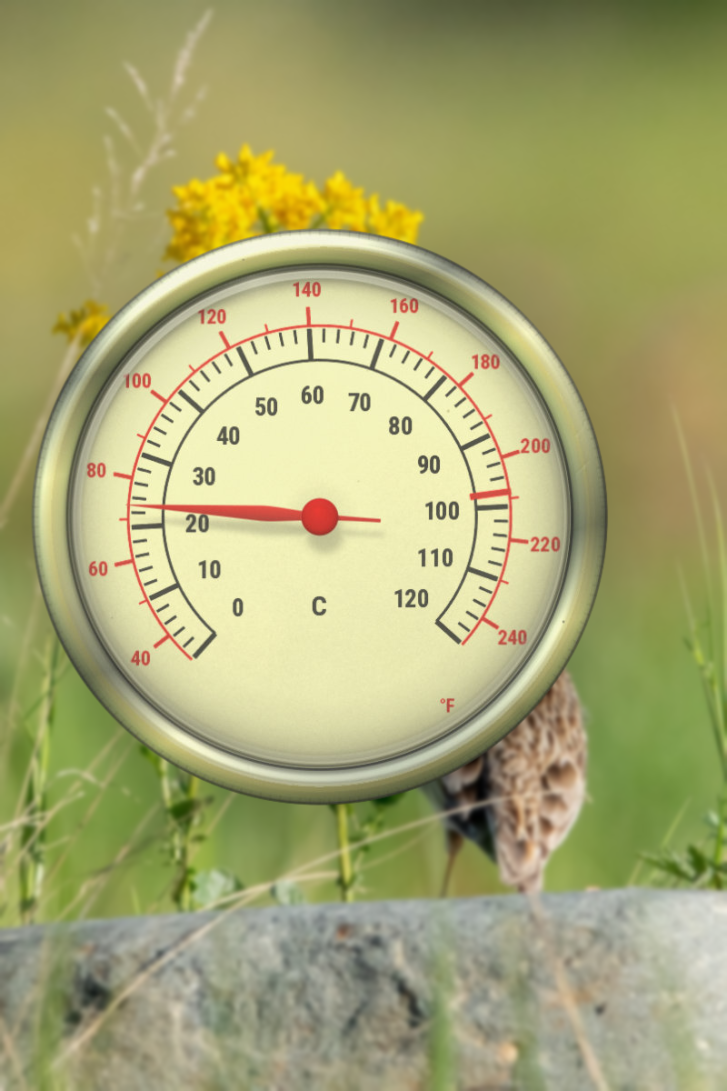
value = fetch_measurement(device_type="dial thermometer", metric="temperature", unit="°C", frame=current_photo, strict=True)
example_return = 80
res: 23
